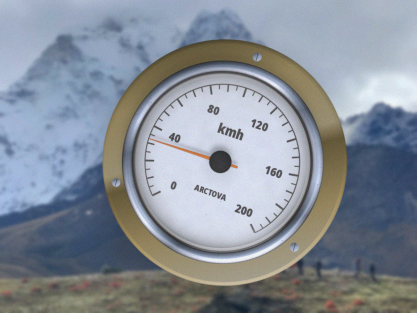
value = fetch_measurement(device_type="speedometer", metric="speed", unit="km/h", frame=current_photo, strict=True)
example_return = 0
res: 32.5
